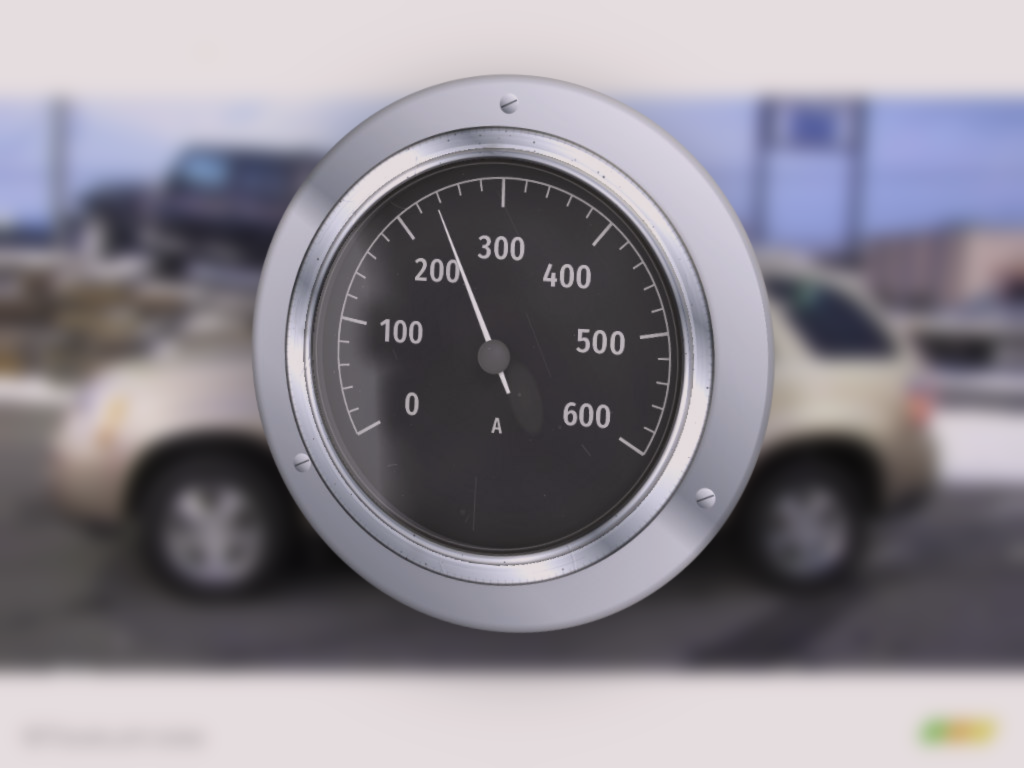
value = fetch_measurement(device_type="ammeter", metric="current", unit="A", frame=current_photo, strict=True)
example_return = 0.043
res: 240
